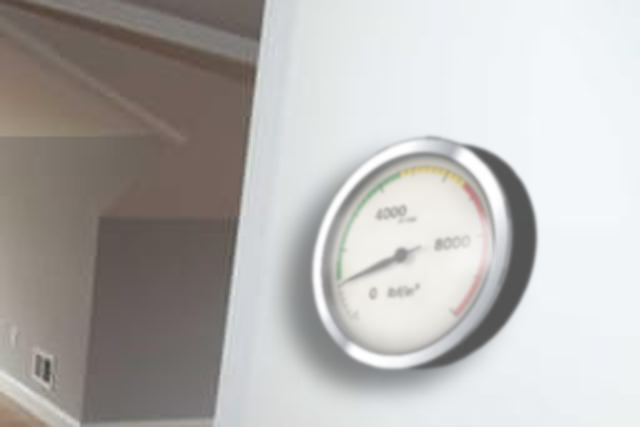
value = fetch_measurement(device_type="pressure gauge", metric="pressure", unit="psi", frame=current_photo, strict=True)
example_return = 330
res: 1000
